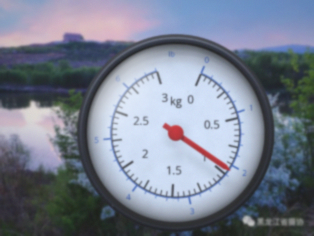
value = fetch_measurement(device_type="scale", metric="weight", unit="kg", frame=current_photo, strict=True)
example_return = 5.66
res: 0.95
